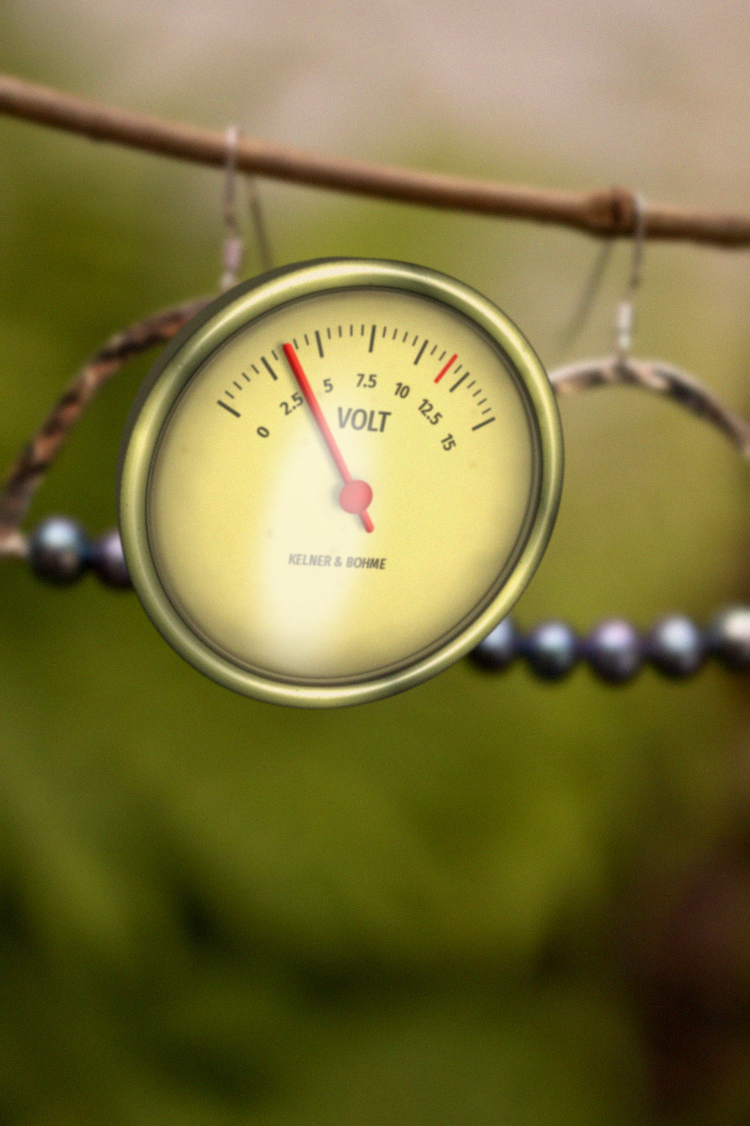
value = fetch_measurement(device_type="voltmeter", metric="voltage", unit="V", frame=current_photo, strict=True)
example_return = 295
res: 3.5
